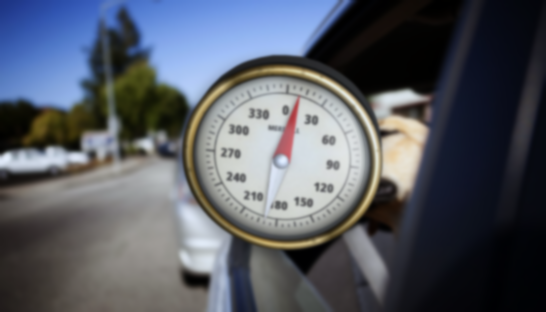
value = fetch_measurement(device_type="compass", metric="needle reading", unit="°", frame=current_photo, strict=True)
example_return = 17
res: 10
